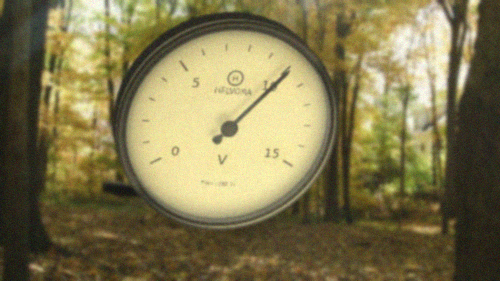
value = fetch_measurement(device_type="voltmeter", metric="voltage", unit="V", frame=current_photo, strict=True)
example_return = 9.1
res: 10
